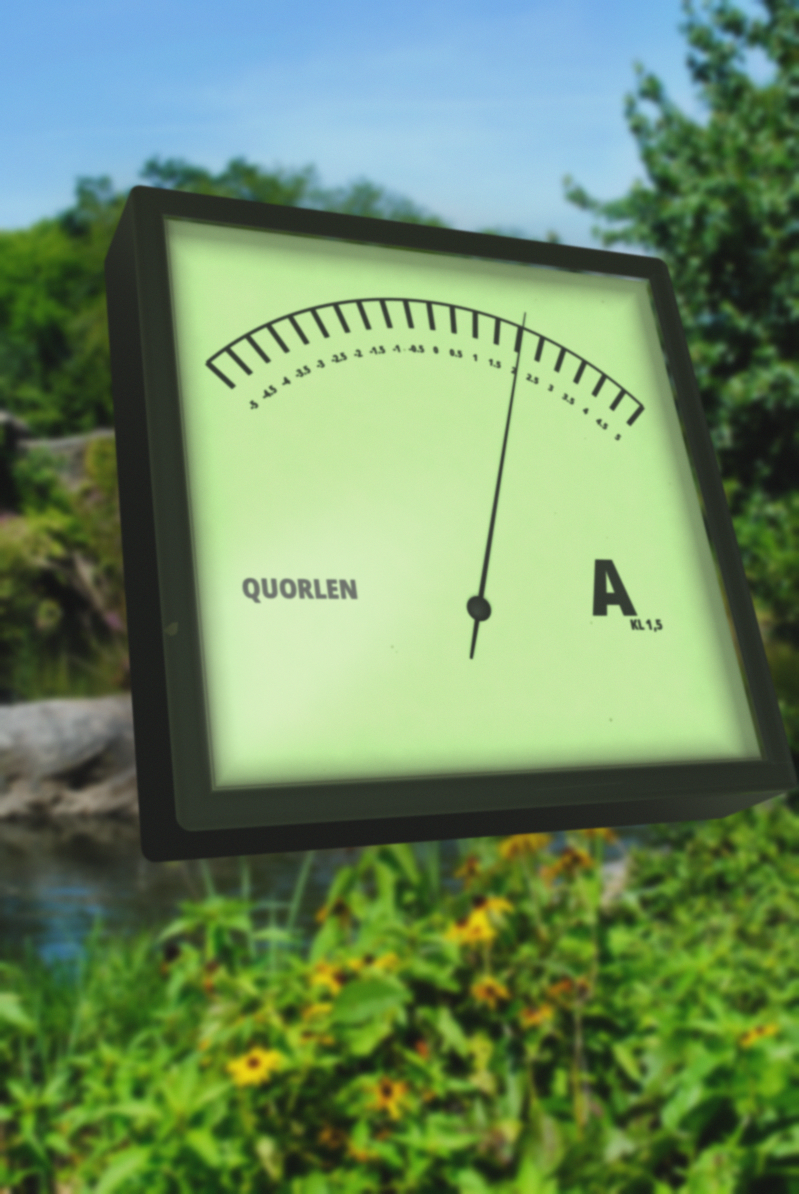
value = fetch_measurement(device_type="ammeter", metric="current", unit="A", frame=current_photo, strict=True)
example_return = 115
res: 2
